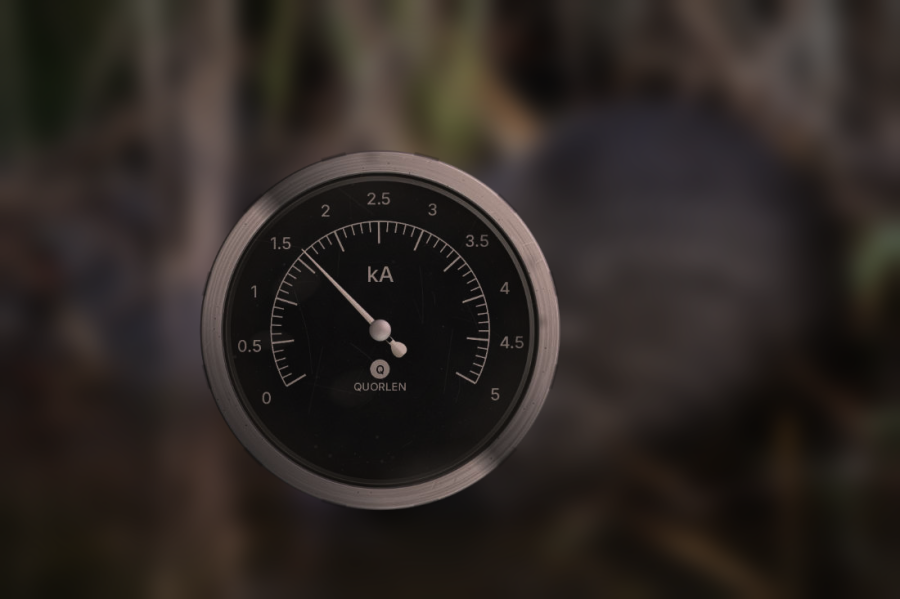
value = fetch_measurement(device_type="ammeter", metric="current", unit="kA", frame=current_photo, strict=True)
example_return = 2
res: 1.6
